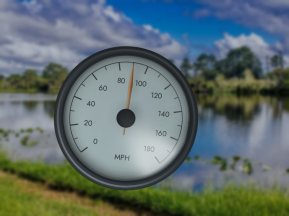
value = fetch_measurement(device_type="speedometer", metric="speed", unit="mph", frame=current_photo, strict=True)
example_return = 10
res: 90
